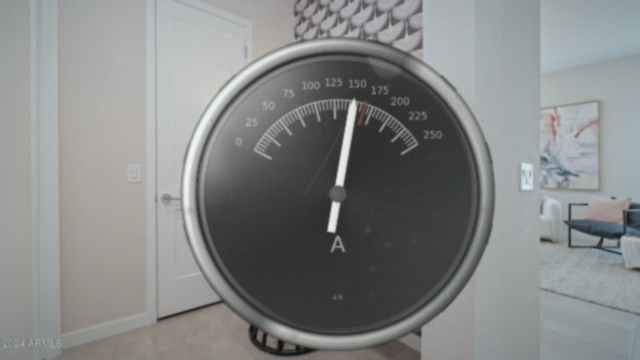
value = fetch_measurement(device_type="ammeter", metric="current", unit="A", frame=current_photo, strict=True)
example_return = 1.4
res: 150
